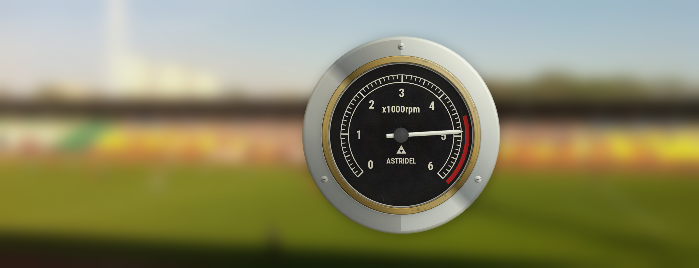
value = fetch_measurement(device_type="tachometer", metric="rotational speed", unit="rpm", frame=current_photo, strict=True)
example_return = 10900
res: 4900
